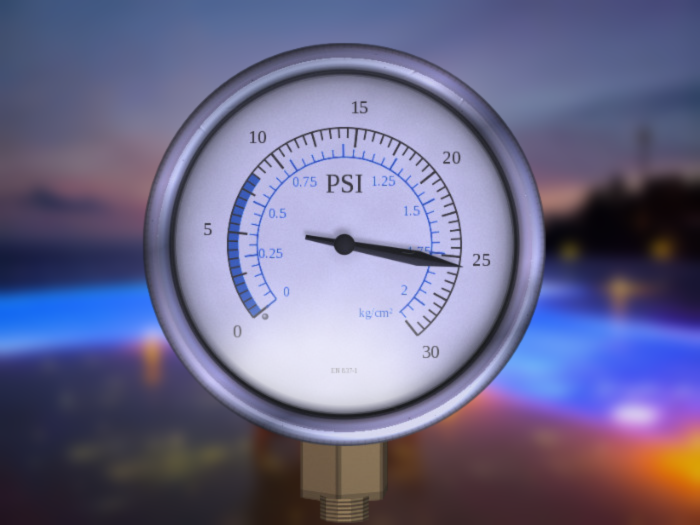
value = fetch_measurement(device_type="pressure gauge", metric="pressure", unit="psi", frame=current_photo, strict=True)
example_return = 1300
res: 25.5
